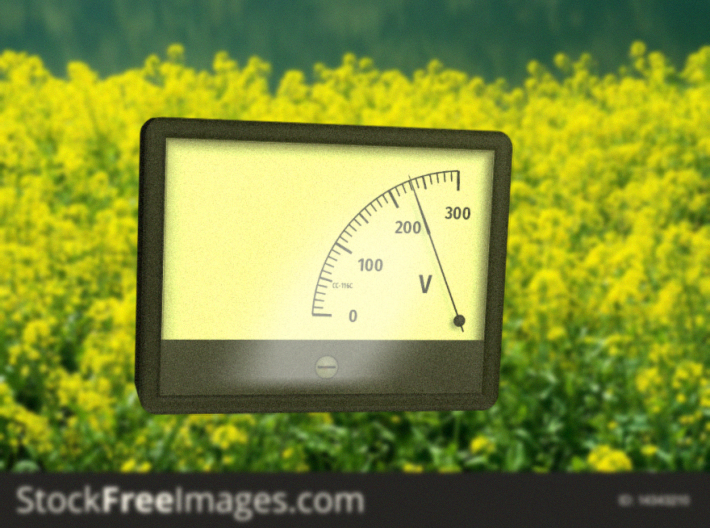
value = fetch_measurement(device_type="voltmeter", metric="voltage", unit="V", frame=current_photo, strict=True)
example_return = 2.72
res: 230
